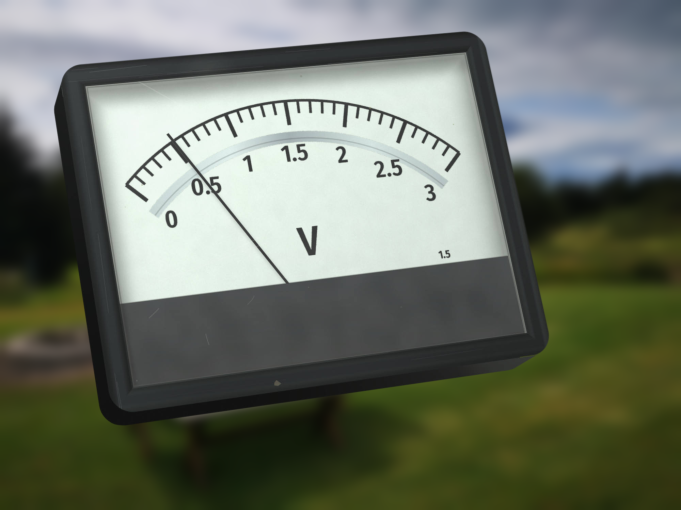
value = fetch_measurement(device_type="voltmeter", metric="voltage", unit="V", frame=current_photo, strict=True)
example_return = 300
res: 0.5
